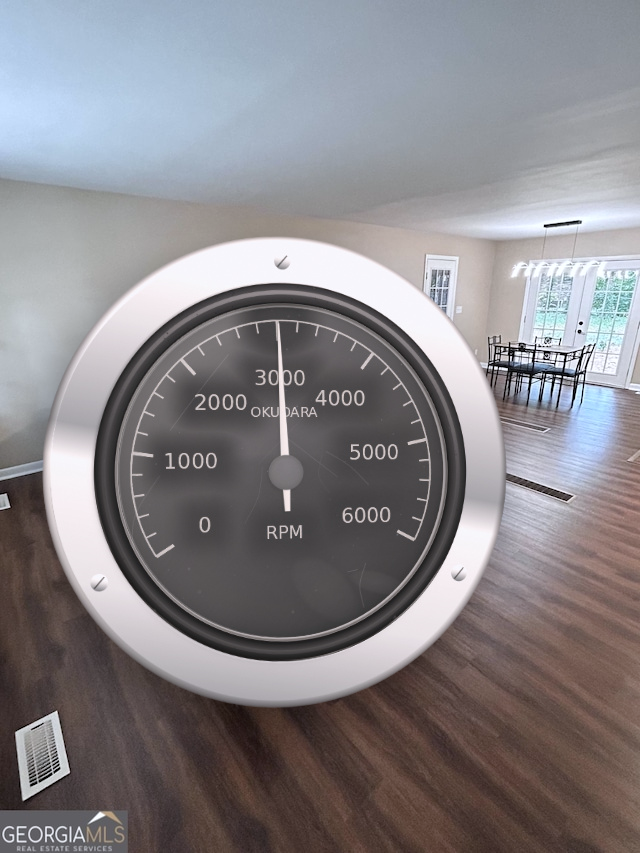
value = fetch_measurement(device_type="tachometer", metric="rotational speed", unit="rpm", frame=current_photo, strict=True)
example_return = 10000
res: 3000
